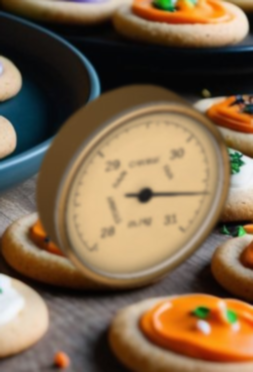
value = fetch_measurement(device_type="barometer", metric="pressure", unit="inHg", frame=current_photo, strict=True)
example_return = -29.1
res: 30.6
